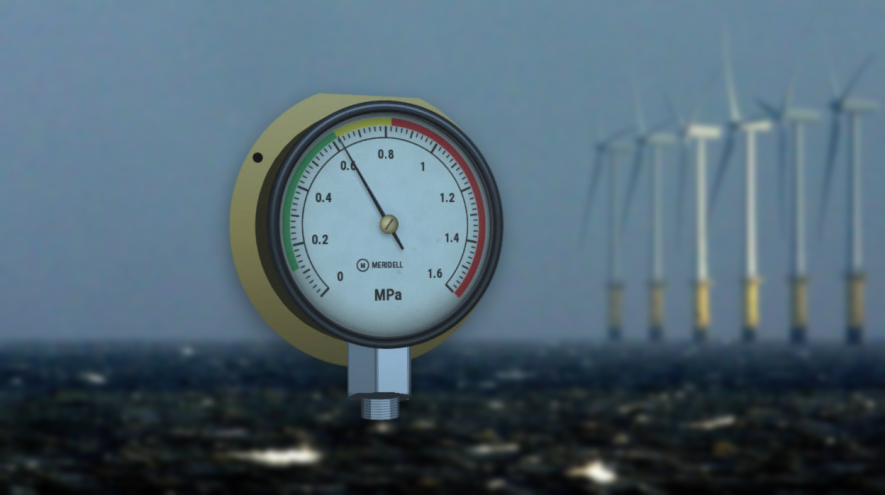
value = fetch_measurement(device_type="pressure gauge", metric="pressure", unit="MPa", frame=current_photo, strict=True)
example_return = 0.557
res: 0.62
